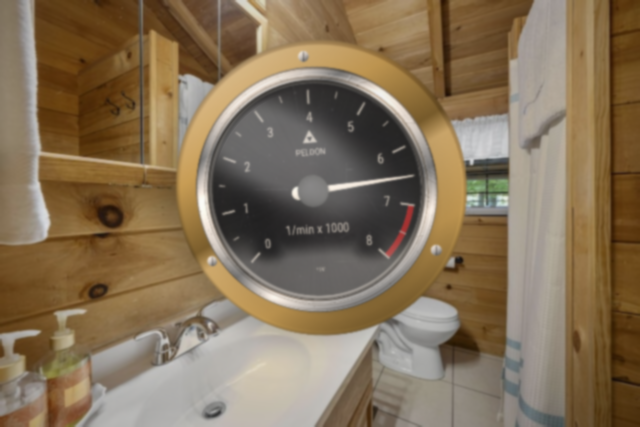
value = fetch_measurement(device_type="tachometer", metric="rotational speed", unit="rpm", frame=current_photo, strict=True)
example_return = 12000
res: 6500
